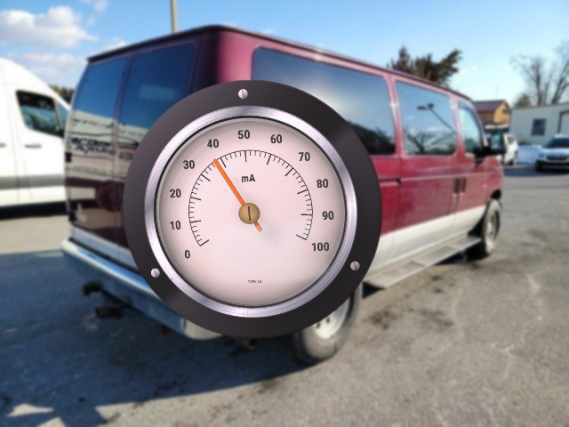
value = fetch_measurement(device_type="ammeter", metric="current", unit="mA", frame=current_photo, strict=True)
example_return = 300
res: 38
